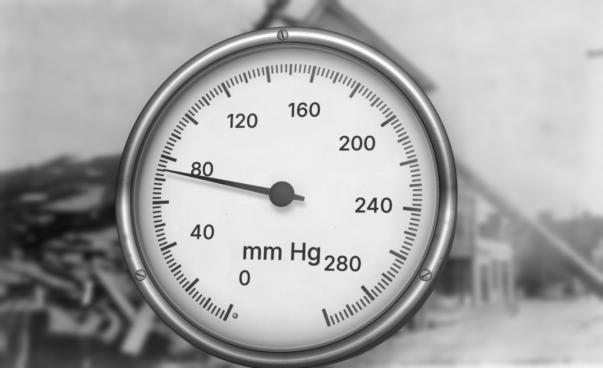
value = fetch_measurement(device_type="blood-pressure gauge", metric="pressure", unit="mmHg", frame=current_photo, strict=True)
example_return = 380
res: 74
